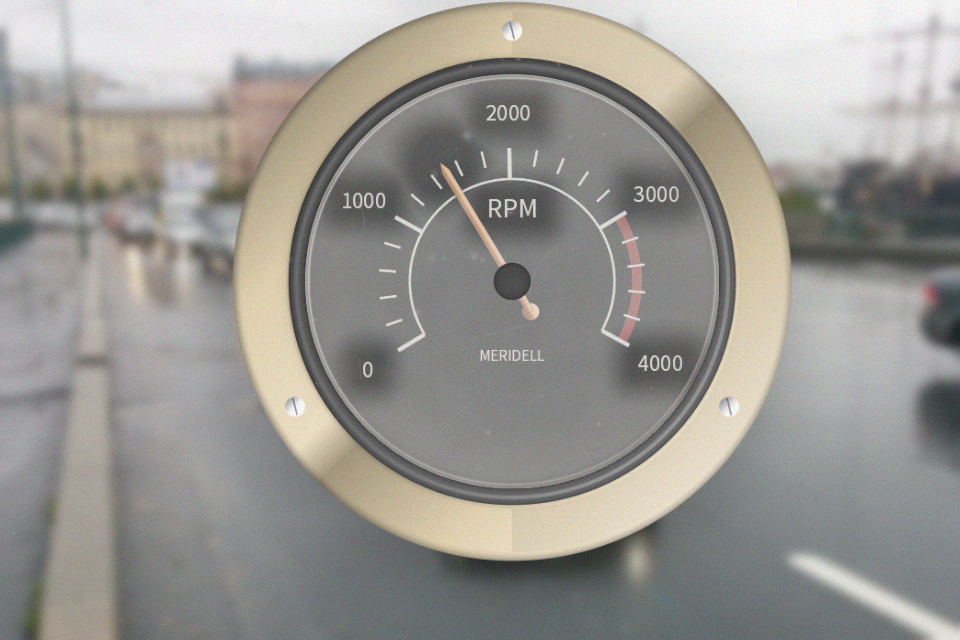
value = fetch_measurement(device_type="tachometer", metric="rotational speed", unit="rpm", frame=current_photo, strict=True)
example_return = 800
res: 1500
